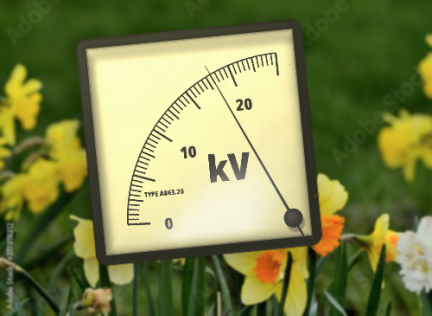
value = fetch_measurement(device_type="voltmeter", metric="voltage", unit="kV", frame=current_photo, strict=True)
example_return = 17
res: 18
